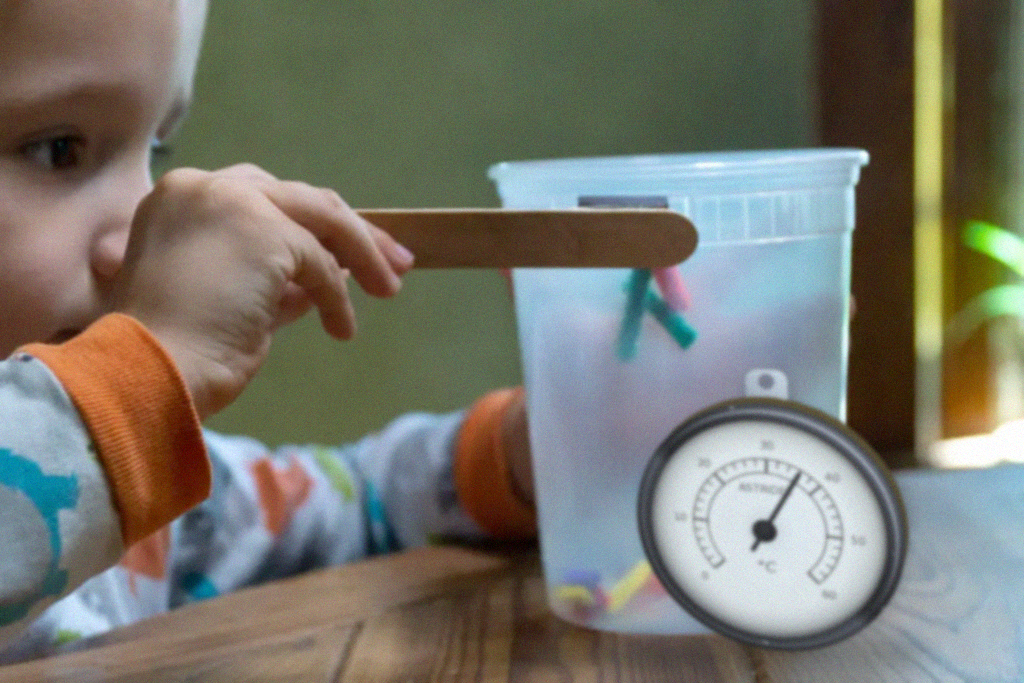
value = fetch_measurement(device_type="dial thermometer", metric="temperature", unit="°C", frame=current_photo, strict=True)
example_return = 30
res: 36
